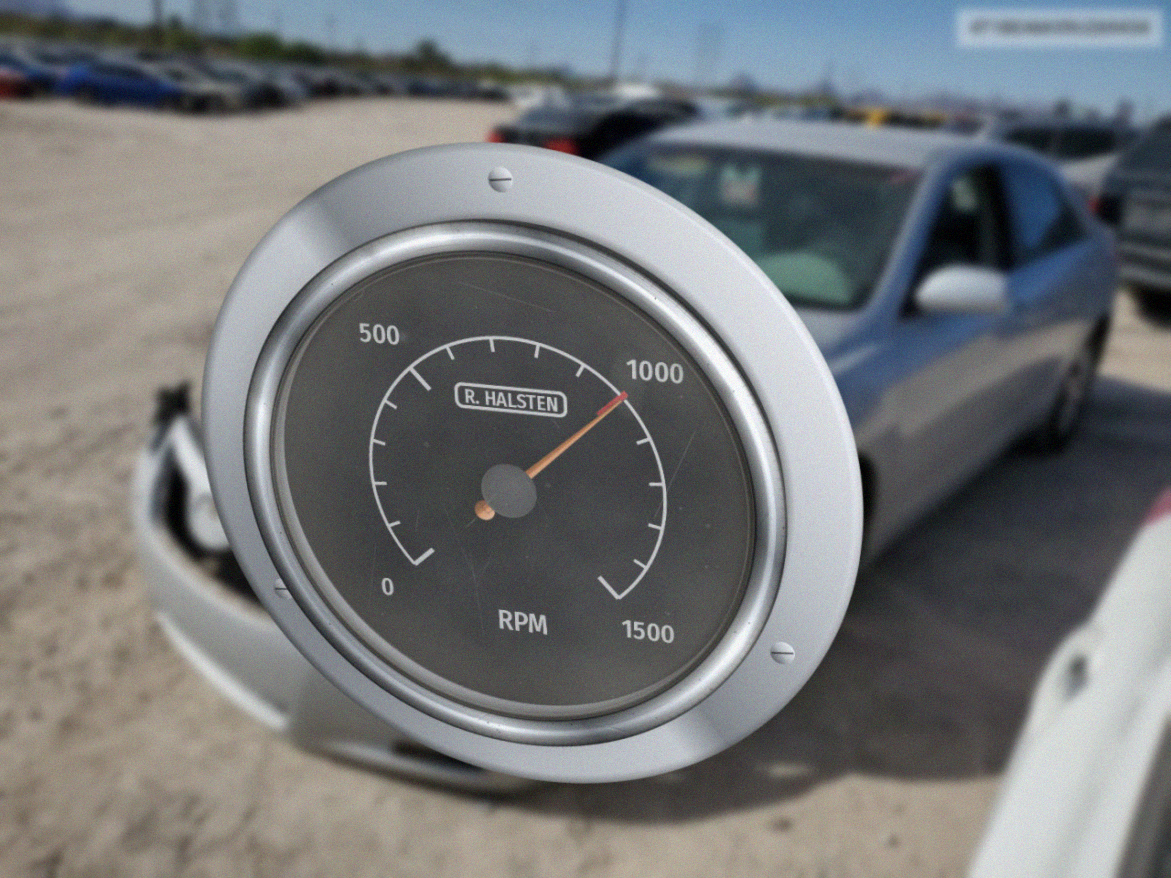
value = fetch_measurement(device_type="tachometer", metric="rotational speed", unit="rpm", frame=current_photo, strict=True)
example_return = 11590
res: 1000
